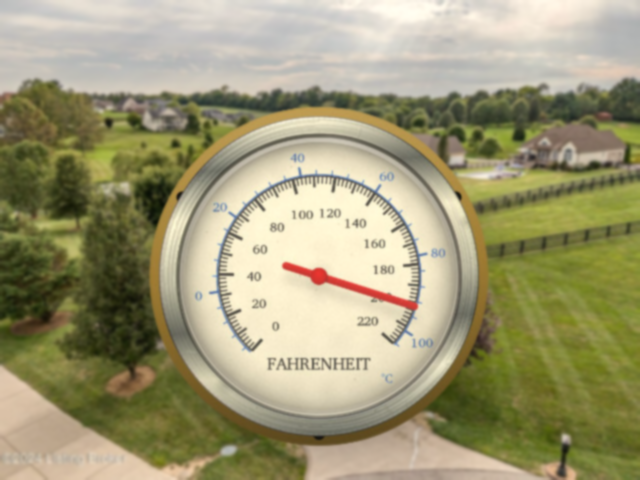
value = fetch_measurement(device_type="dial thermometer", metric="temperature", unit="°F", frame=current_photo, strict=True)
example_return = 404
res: 200
